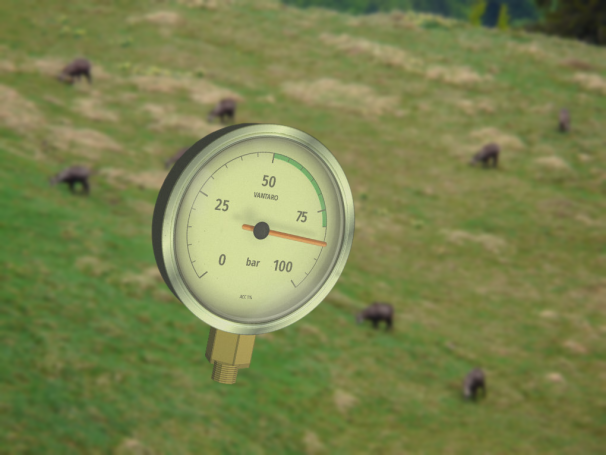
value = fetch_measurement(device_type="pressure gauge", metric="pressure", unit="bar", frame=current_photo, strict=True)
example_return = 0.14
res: 85
